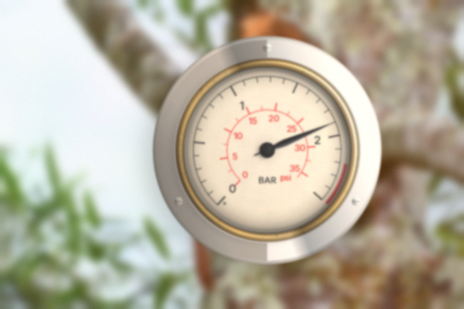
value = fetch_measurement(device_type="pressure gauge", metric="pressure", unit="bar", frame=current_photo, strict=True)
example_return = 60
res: 1.9
